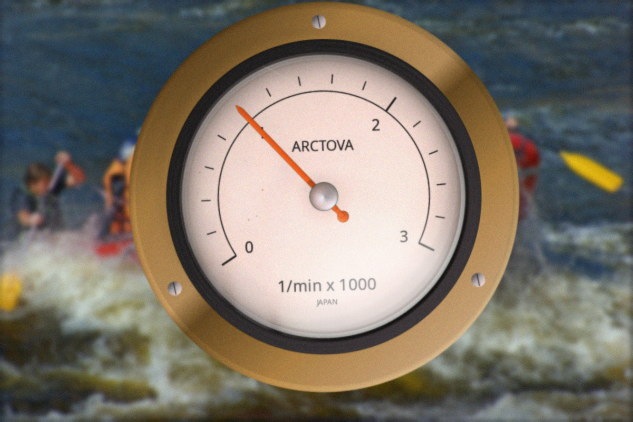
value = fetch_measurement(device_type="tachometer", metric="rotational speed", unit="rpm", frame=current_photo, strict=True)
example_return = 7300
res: 1000
